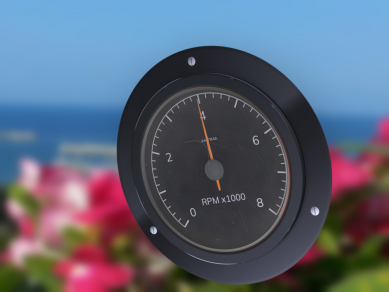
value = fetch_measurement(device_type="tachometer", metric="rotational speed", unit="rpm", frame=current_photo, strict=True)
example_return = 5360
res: 4000
